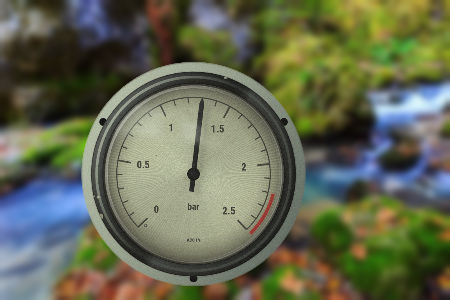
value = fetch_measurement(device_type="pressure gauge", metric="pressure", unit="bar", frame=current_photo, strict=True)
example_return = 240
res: 1.3
